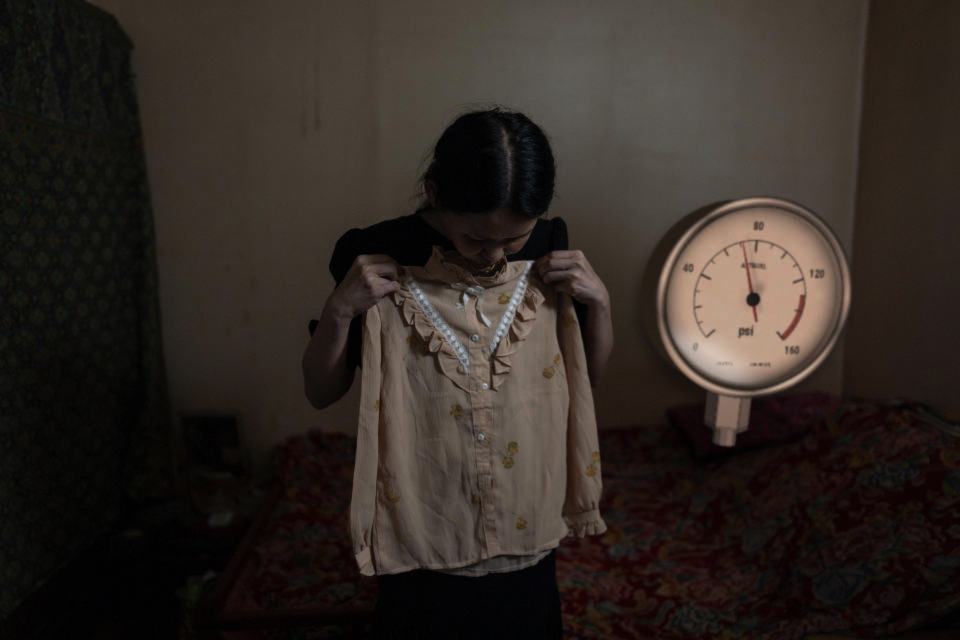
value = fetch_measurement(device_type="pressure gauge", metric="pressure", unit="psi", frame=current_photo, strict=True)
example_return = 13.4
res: 70
